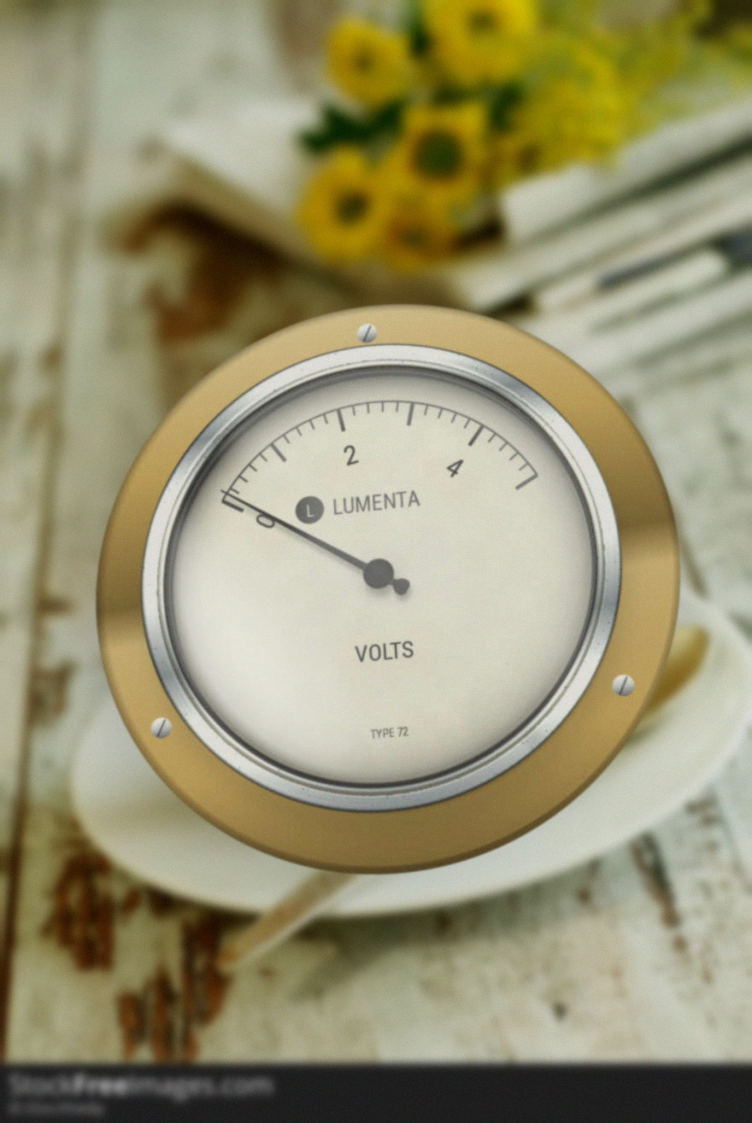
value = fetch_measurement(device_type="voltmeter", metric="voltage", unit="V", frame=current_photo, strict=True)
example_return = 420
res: 0.1
